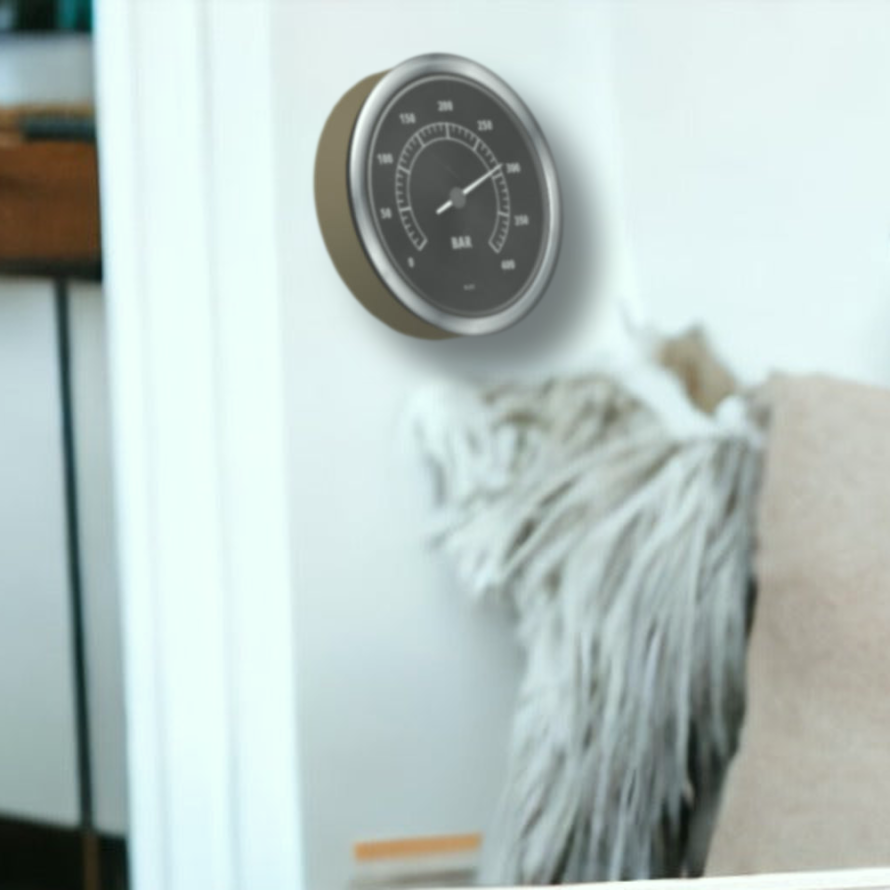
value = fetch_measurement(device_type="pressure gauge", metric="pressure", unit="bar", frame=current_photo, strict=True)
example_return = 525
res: 290
